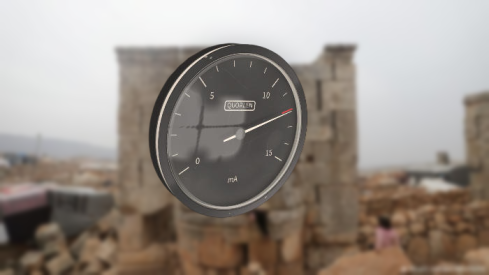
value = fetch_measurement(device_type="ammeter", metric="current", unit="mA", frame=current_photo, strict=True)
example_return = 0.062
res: 12
